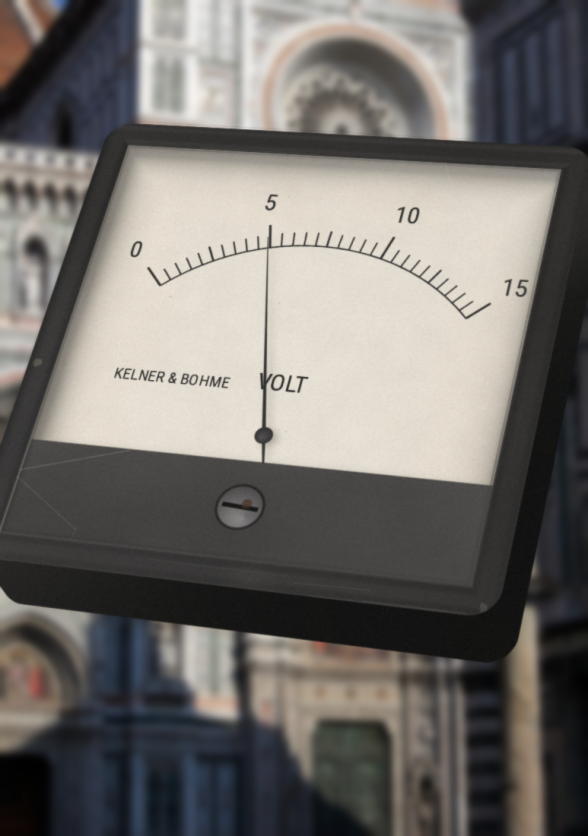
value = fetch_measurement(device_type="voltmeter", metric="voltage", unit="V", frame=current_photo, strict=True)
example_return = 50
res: 5
